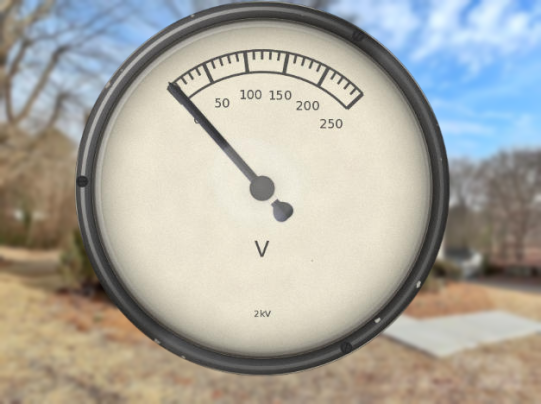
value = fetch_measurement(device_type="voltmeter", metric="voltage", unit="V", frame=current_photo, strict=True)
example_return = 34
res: 5
